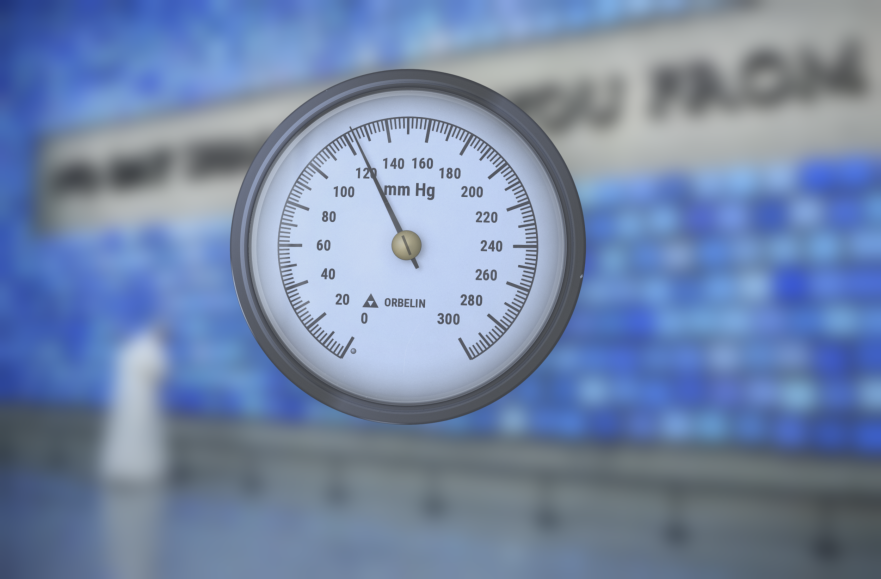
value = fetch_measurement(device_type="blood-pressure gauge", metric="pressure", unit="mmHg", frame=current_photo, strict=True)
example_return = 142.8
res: 124
